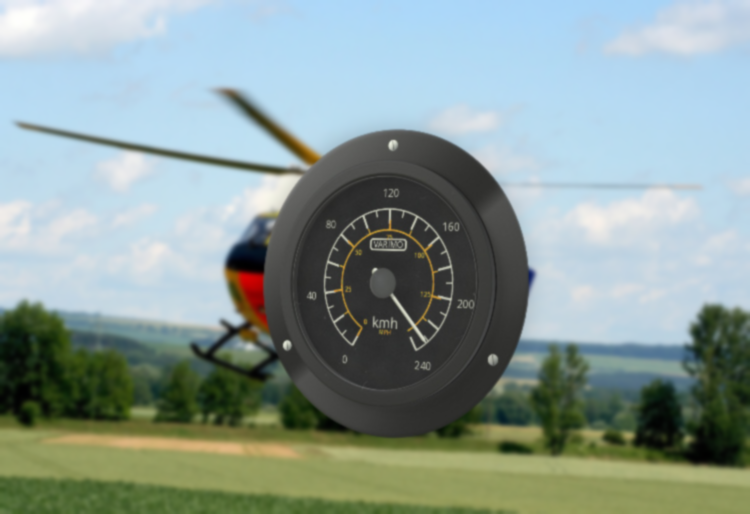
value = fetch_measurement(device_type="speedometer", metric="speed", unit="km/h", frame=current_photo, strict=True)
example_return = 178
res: 230
